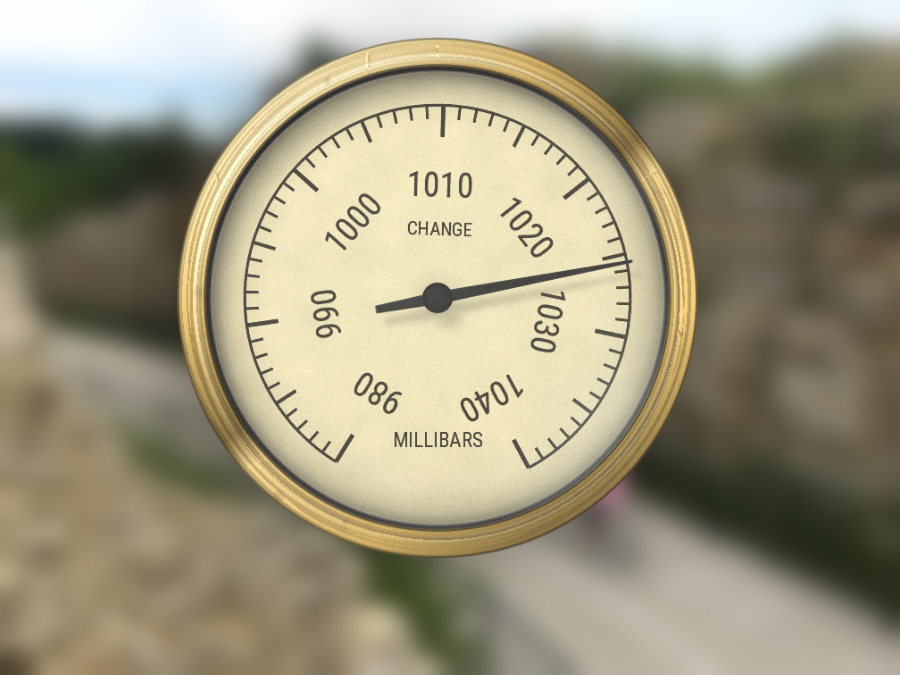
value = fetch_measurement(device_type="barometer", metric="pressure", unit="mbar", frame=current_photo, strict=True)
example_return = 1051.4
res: 1025.5
